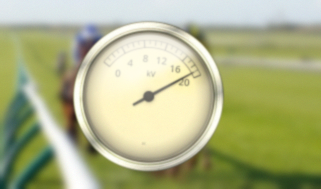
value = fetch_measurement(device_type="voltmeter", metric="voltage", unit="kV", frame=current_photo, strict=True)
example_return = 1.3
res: 19
